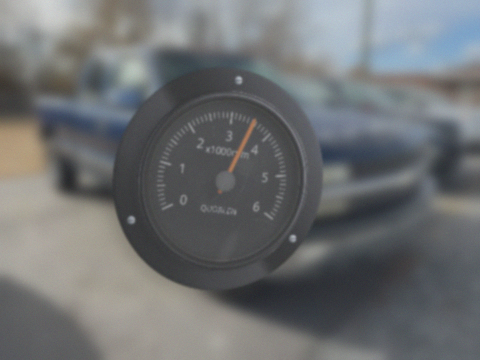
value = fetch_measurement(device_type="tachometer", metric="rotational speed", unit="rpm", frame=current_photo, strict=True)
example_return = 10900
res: 3500
